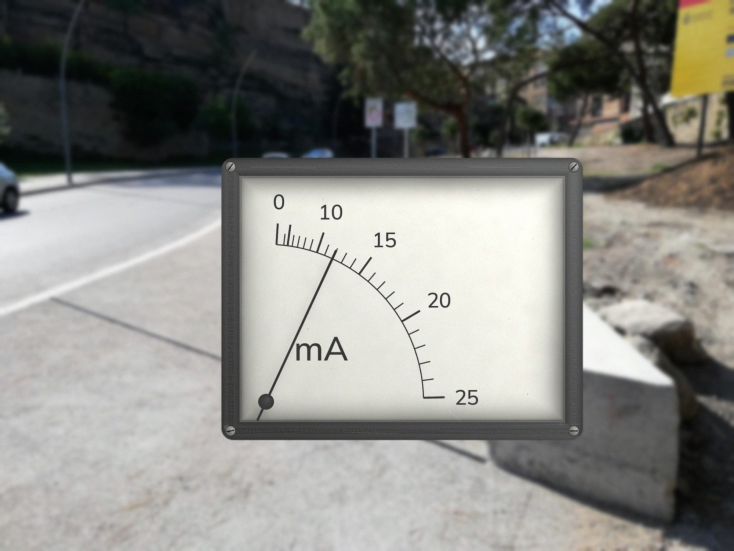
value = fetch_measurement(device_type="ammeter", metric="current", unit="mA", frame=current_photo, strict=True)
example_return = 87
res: 12
